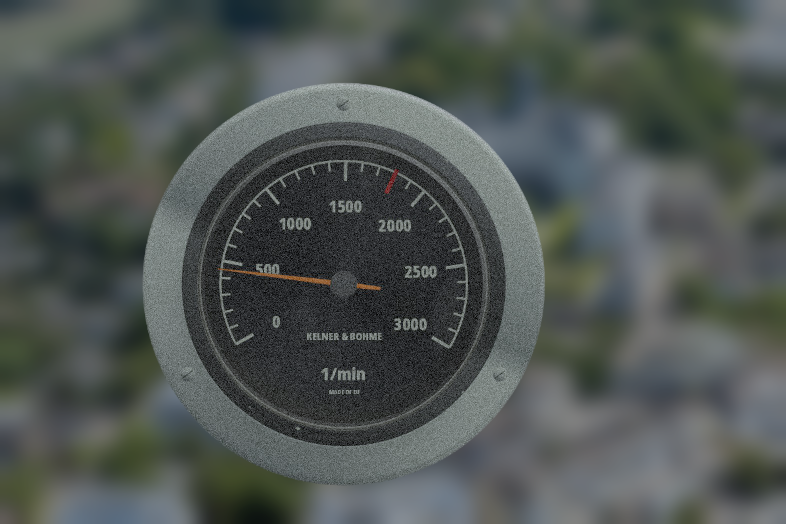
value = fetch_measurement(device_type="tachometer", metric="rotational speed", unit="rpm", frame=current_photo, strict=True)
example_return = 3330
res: 450
